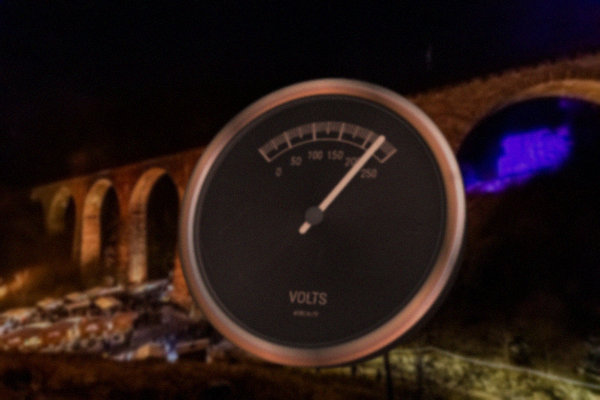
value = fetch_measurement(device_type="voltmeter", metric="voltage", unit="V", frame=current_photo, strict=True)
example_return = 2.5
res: 225
